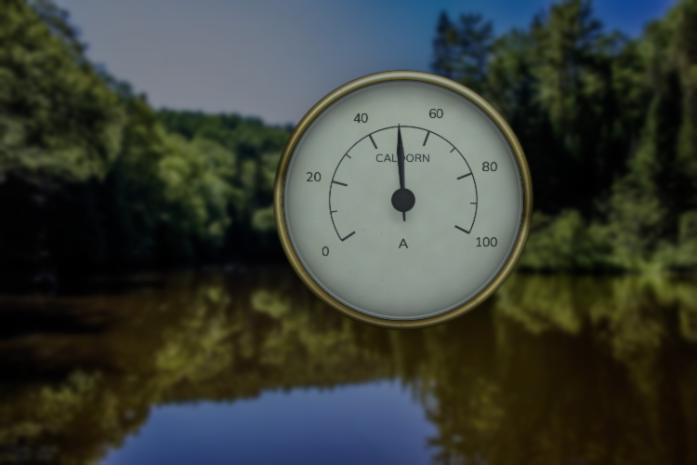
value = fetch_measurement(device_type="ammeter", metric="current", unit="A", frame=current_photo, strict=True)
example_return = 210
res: 50
